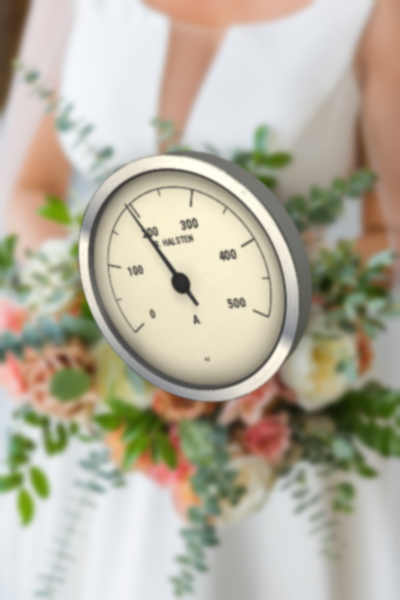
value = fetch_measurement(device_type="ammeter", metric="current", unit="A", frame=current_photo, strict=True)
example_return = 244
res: 200
